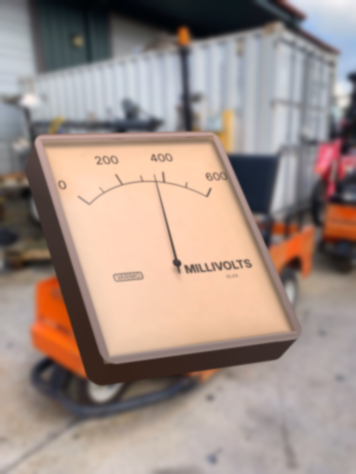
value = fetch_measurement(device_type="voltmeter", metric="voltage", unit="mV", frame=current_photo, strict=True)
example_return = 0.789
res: 350
